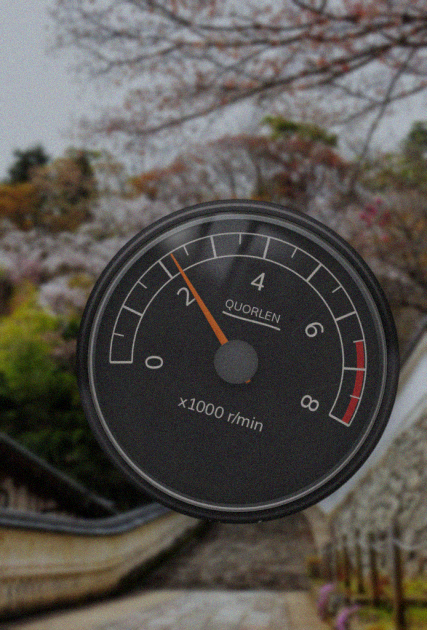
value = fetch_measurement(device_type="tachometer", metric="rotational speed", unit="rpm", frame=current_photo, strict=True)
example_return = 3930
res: 2250
